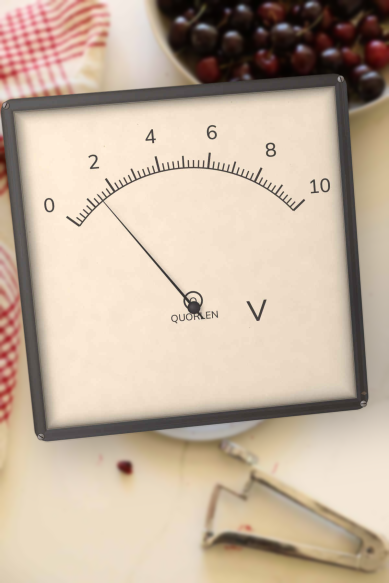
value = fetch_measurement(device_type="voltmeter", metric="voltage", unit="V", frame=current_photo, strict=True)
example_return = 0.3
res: 1.4
